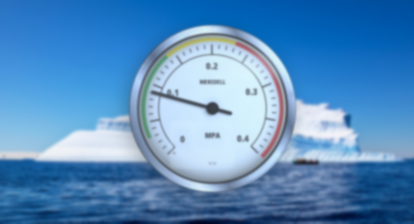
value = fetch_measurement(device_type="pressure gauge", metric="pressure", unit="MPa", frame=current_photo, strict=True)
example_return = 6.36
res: 0.09
